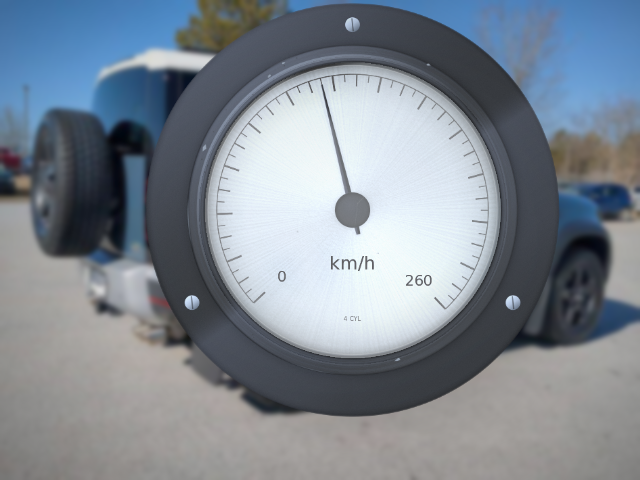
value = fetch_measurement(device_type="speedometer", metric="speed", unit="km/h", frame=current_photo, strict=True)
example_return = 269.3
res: 115
